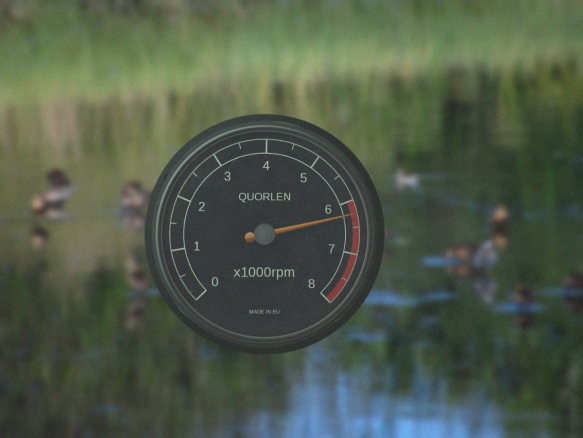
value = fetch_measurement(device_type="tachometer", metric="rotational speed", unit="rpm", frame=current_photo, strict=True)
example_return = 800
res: 6250
